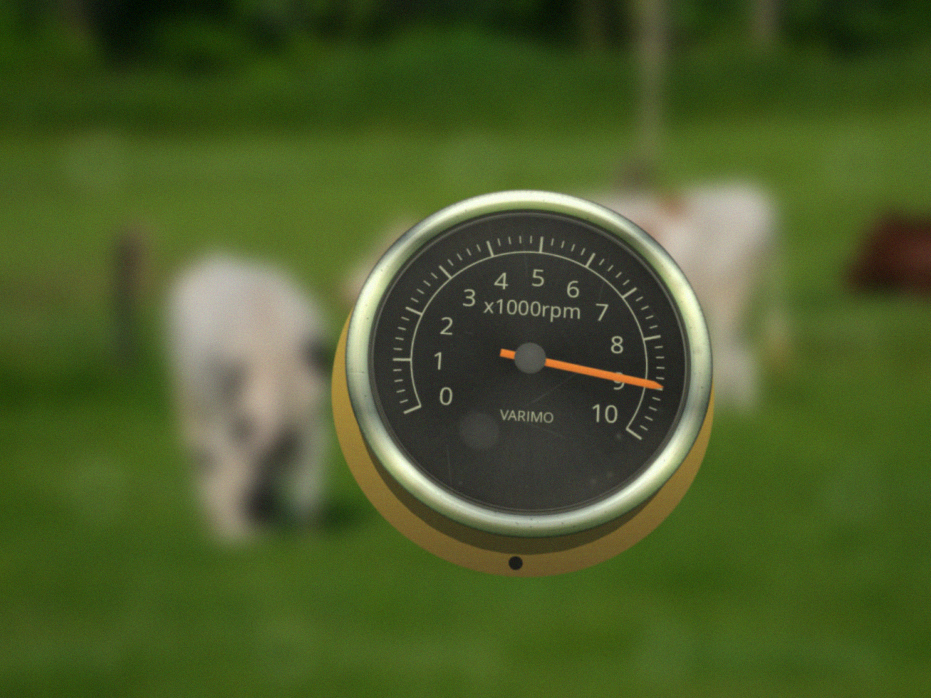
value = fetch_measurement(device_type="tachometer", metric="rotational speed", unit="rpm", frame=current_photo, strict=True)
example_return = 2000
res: 9000
